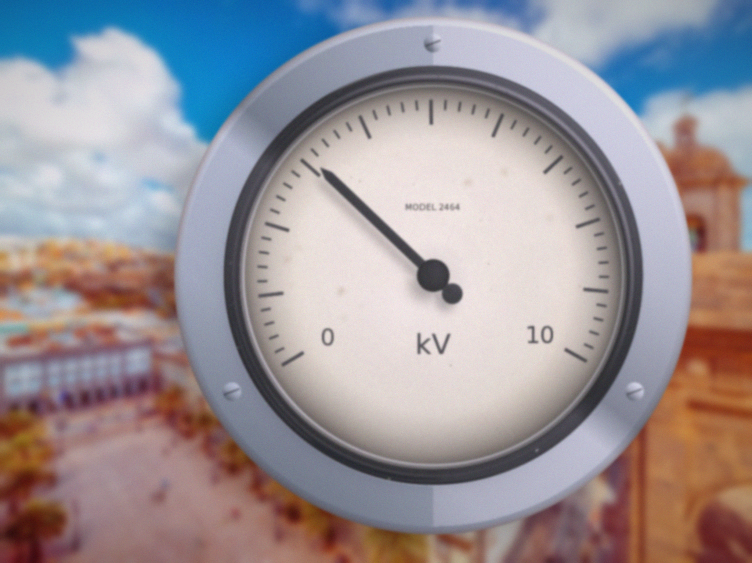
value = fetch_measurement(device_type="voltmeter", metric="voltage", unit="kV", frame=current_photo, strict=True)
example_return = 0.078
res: 3.1
